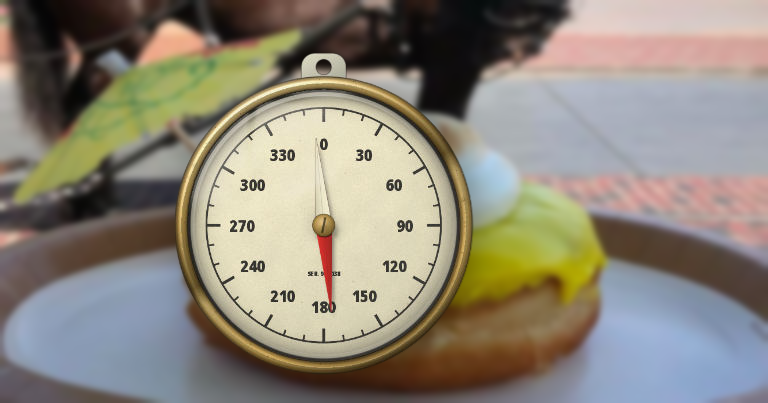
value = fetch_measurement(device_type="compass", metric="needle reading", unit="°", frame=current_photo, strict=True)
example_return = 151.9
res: 175
